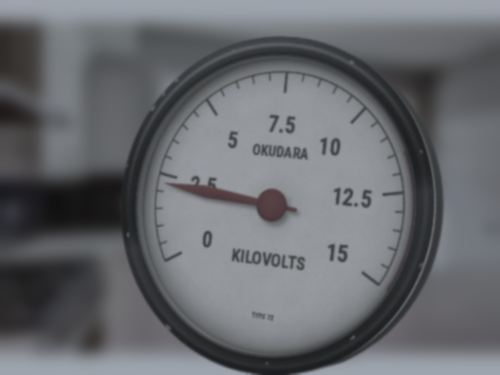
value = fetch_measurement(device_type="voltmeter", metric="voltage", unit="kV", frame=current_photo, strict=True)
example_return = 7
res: 2.25
